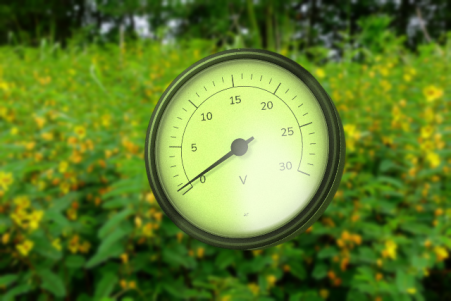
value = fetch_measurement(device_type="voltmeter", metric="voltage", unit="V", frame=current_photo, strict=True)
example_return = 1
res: 0.5
